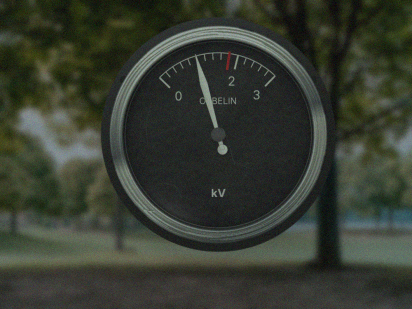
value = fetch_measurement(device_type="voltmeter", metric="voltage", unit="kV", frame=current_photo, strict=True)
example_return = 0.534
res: 1
